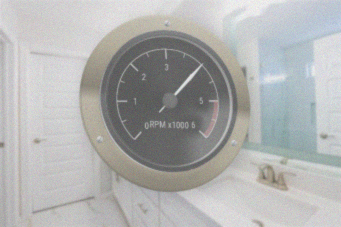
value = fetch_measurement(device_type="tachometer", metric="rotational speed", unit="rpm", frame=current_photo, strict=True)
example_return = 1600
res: 4000
